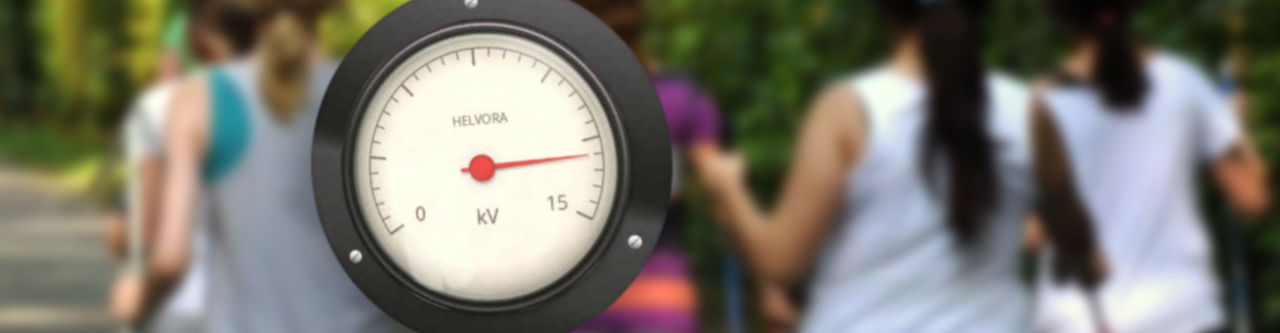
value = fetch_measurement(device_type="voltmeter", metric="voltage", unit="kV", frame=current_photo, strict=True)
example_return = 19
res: 13
